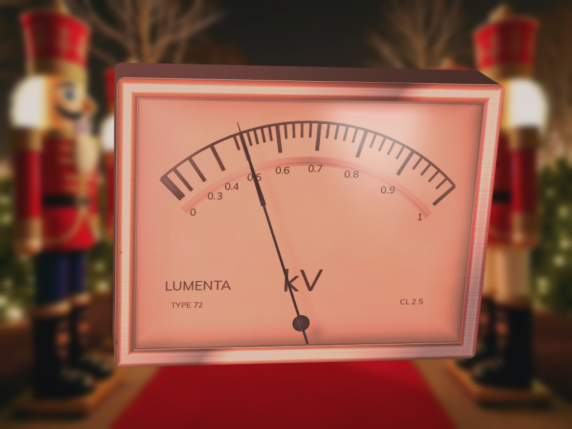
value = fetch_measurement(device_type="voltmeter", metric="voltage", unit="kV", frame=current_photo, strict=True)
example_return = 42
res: 0.5
